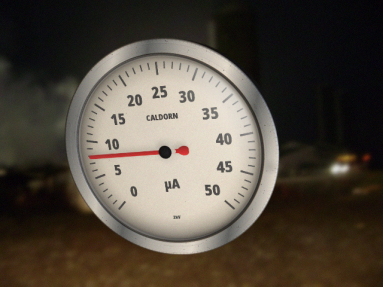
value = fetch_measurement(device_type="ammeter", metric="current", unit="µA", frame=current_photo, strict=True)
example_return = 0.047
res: 8
